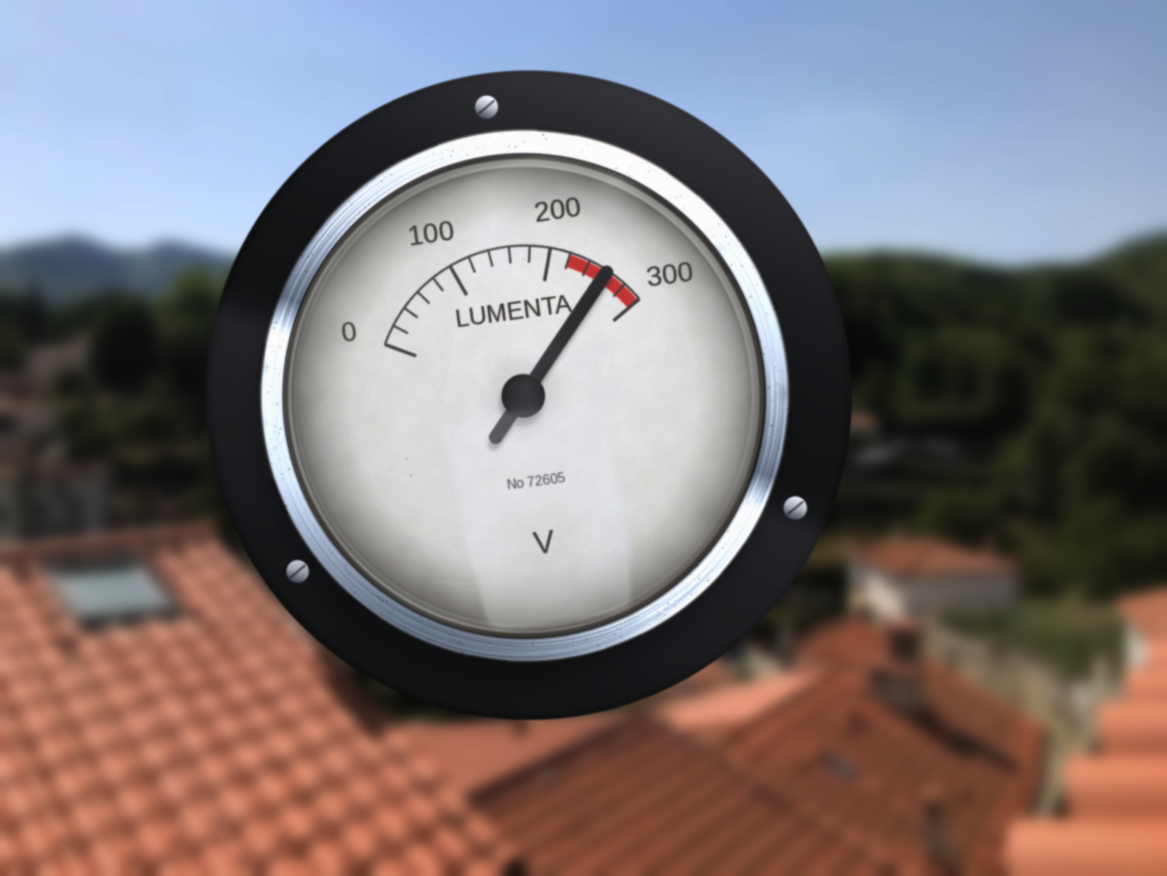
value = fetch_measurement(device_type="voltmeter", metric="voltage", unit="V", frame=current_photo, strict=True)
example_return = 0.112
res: 260
